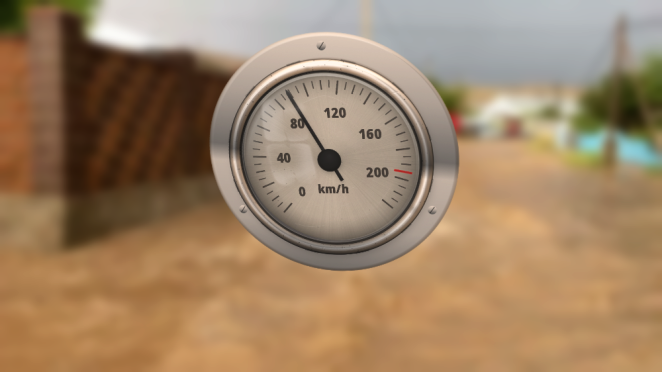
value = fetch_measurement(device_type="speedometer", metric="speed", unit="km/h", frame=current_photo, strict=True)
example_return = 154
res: 90
